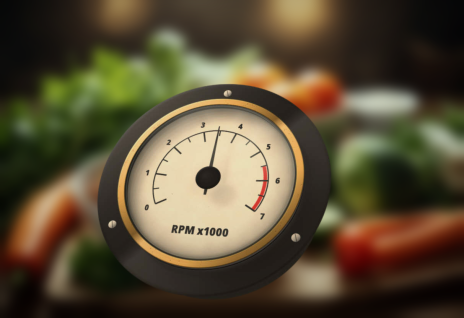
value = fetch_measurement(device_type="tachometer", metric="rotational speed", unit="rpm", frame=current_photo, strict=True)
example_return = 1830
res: 3500
